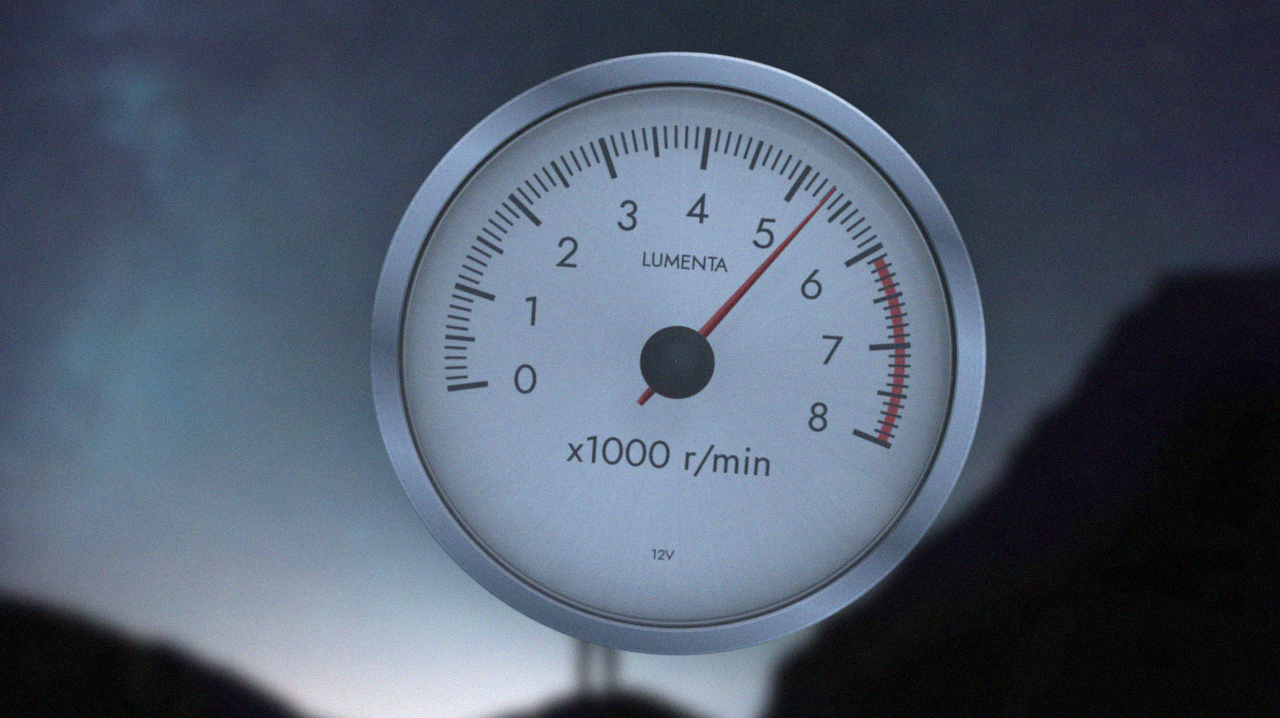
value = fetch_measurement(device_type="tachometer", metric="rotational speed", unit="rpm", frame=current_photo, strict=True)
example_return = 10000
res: 5300
